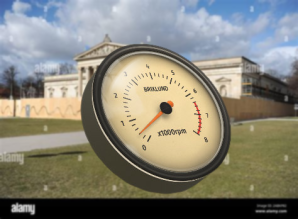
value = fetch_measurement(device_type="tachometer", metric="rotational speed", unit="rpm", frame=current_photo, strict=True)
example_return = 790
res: 400
